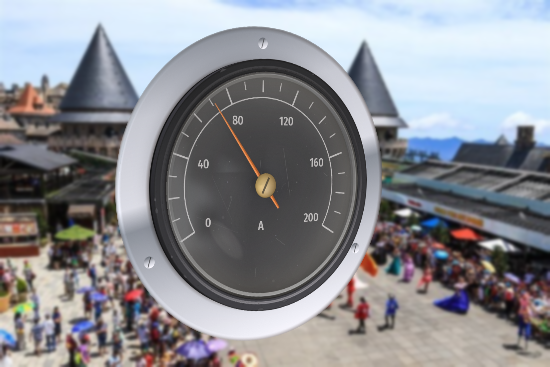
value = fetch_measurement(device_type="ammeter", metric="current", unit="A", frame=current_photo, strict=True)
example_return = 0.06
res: 70
